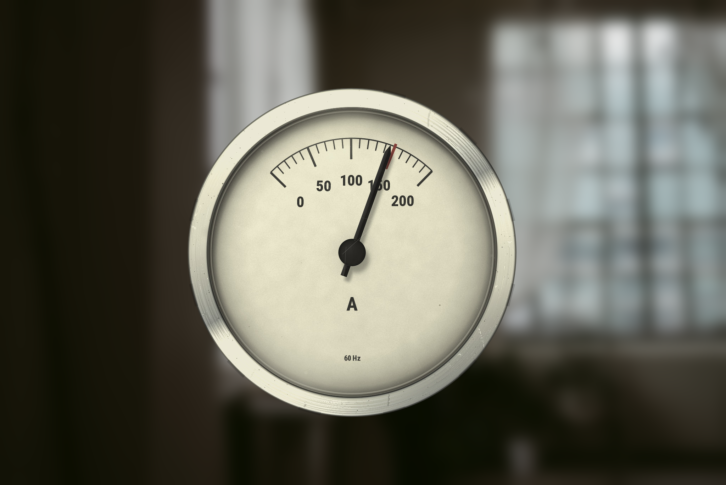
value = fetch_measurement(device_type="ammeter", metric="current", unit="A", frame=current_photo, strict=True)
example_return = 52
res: 145
